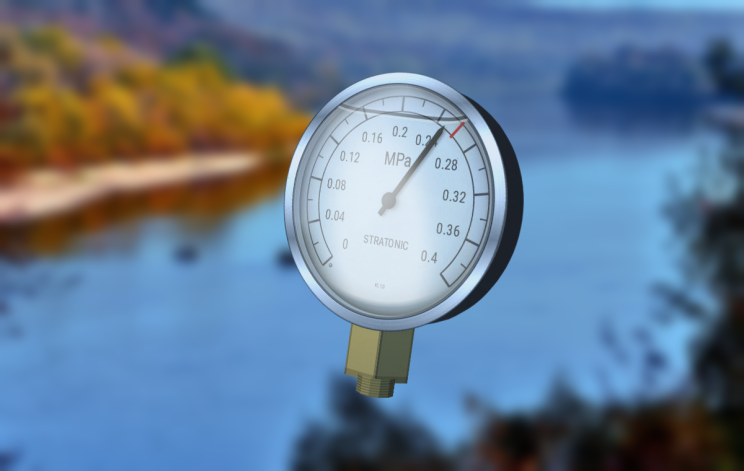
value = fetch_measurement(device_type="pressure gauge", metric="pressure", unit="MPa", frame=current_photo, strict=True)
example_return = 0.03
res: 0.25
